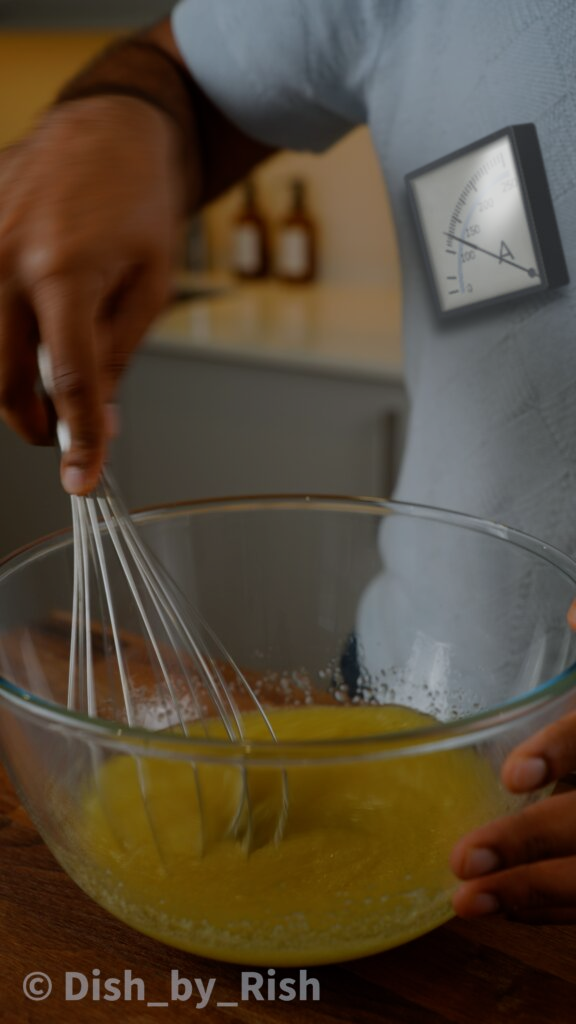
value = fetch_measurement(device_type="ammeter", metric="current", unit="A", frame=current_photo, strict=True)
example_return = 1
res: 125
